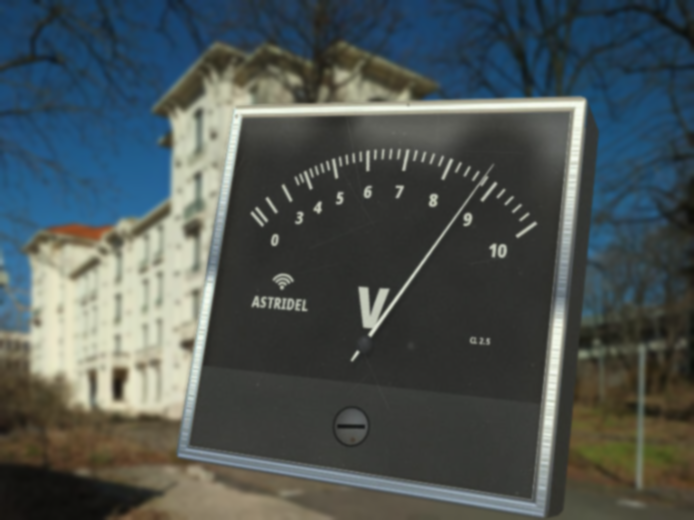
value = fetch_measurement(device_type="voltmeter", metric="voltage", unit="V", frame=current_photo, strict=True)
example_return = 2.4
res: 8.8
